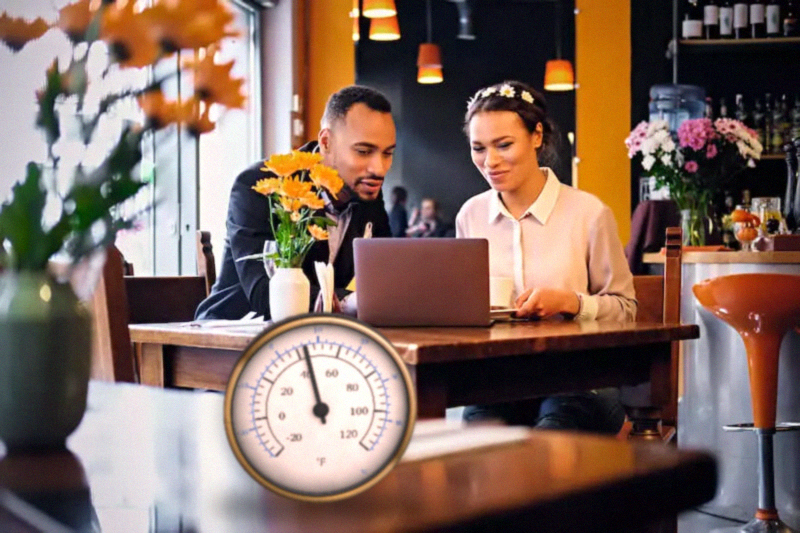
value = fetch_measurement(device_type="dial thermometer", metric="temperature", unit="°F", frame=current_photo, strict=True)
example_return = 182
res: 44
